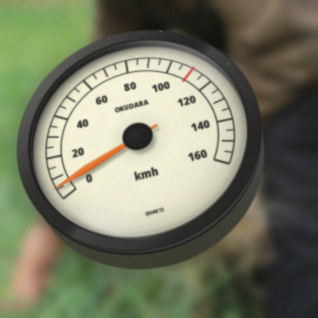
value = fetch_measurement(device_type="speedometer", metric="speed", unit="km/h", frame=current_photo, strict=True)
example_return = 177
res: 5
